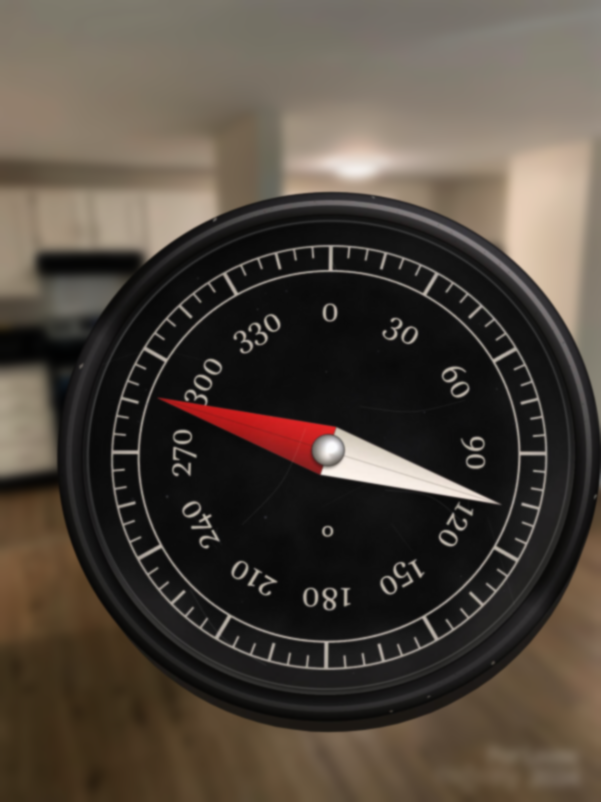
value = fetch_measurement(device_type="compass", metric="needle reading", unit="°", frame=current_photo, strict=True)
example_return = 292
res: 287.5
